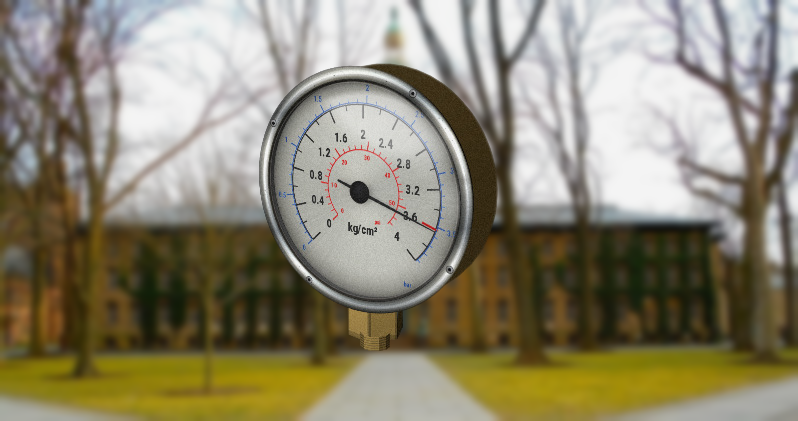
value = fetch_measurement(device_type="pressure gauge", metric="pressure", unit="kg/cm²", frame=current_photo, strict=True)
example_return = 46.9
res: 3.6
